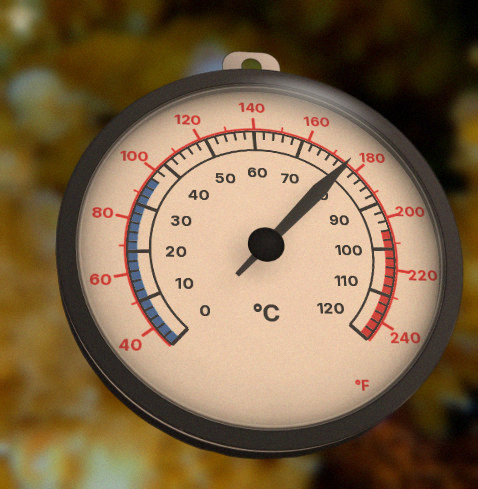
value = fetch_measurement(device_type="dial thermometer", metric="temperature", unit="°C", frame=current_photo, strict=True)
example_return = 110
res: 80
